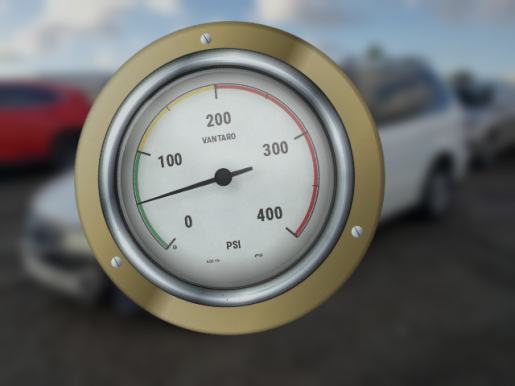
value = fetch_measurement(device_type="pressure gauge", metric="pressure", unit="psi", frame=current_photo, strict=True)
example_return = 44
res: 50
